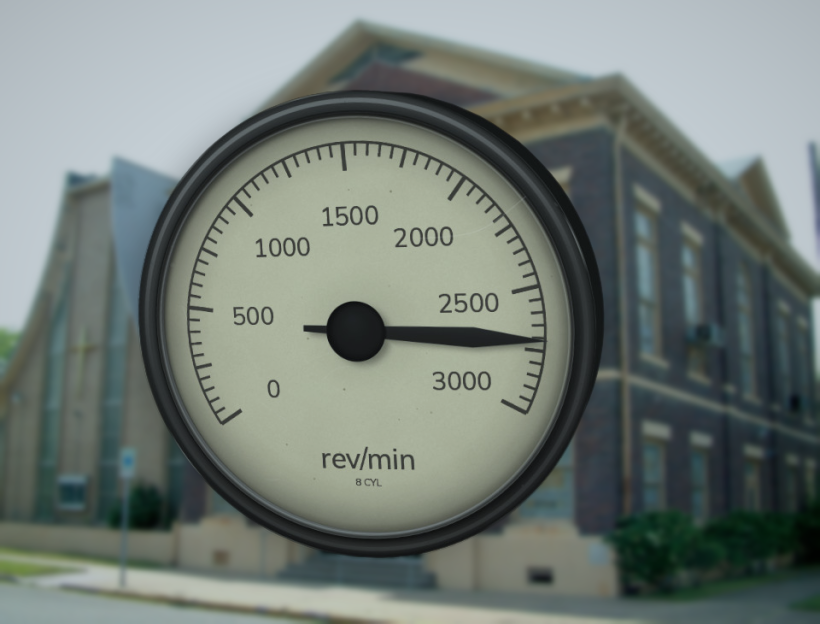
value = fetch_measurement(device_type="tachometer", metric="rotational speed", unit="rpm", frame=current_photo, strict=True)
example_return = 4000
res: 2700
